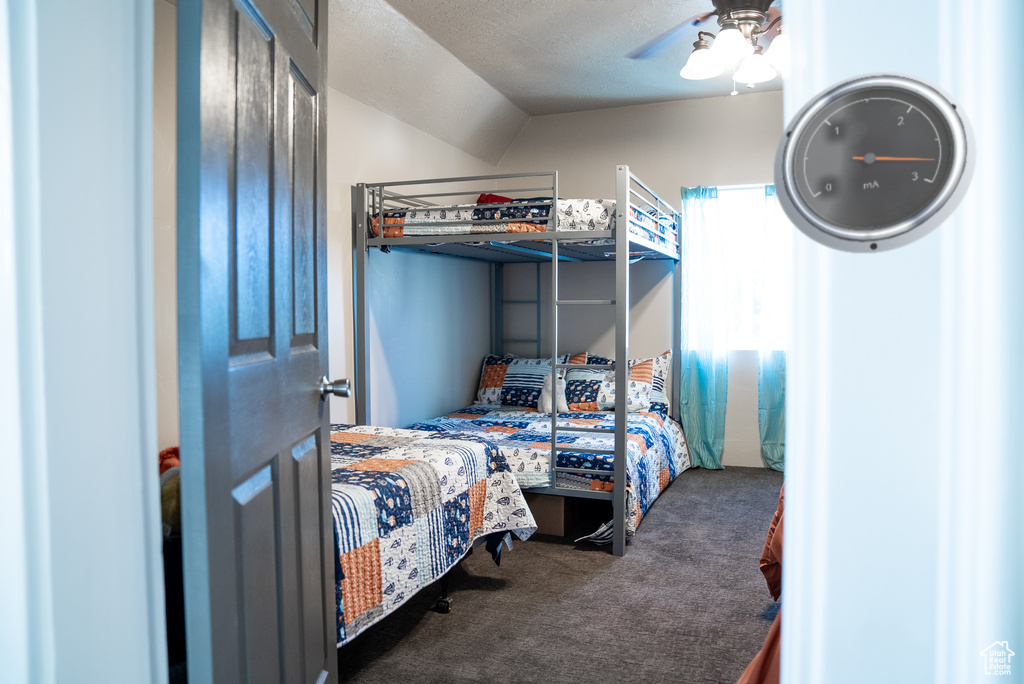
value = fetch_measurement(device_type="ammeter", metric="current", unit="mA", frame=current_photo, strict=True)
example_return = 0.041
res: 2.75
